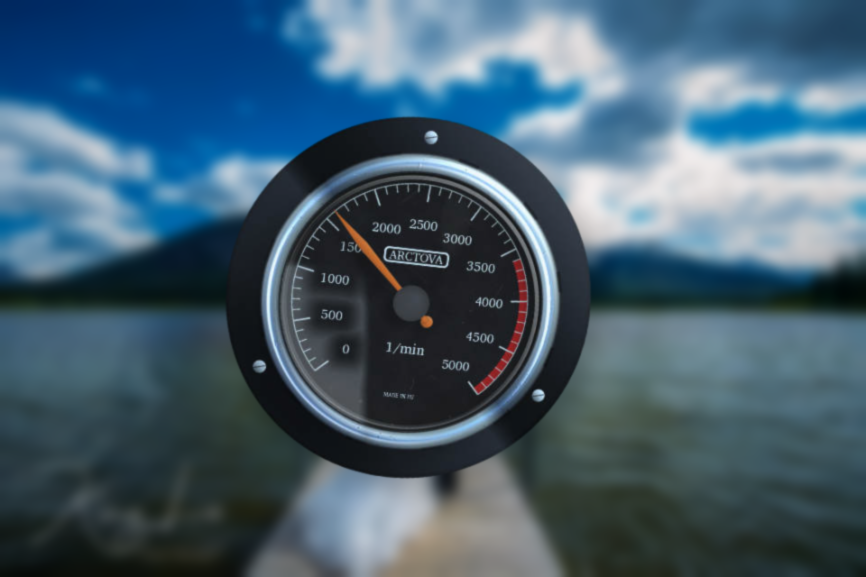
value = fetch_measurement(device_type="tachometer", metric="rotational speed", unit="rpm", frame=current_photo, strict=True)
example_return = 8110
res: 1600
